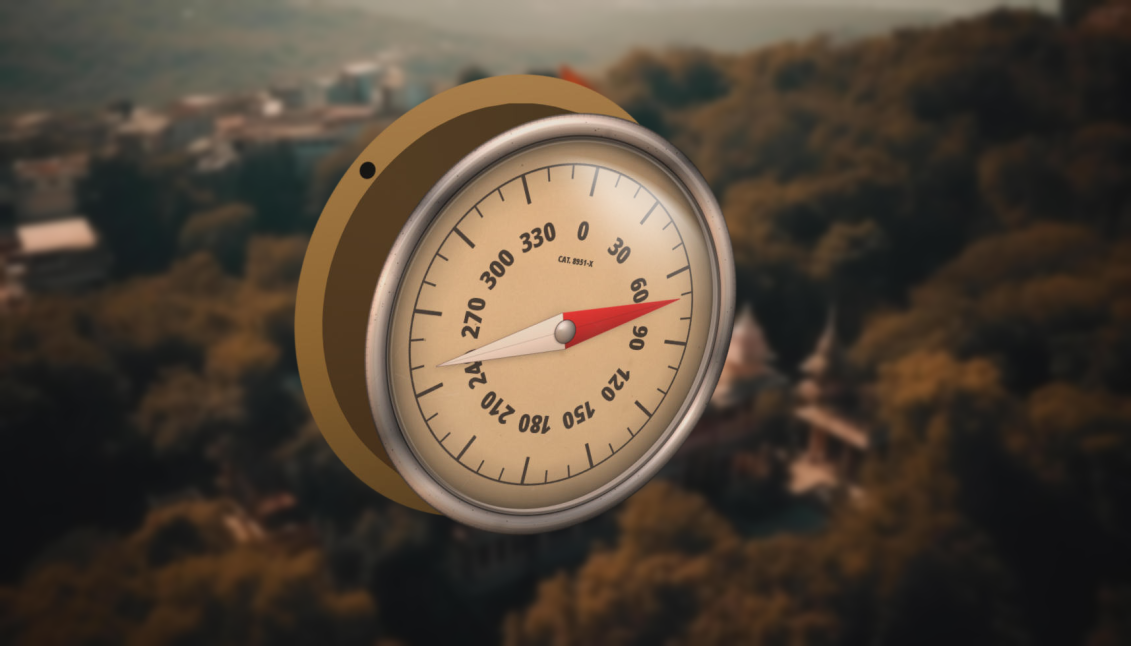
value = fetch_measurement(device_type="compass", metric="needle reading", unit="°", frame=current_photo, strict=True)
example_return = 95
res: 70
